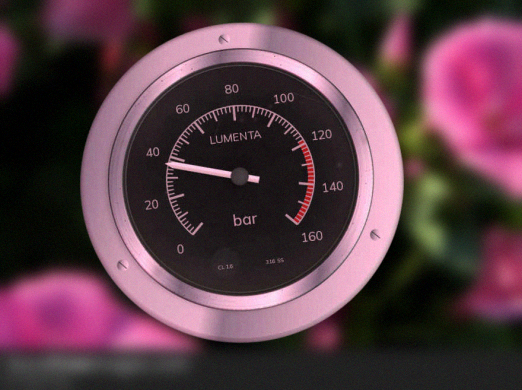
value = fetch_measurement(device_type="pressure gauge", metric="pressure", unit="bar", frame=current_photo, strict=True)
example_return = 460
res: 36
